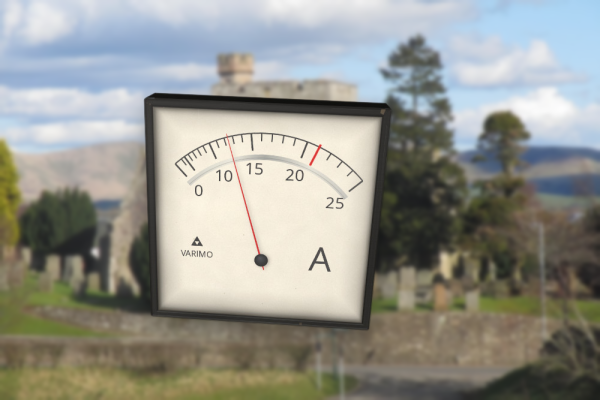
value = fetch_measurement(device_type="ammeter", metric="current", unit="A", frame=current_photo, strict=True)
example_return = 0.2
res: 12.5
